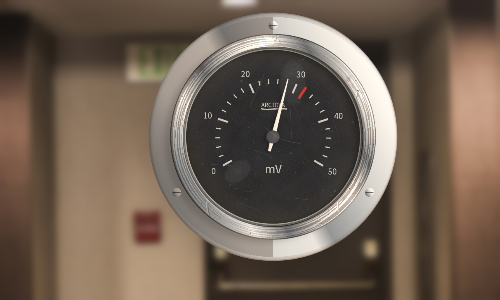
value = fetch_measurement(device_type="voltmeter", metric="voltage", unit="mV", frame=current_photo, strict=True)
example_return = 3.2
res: 28
